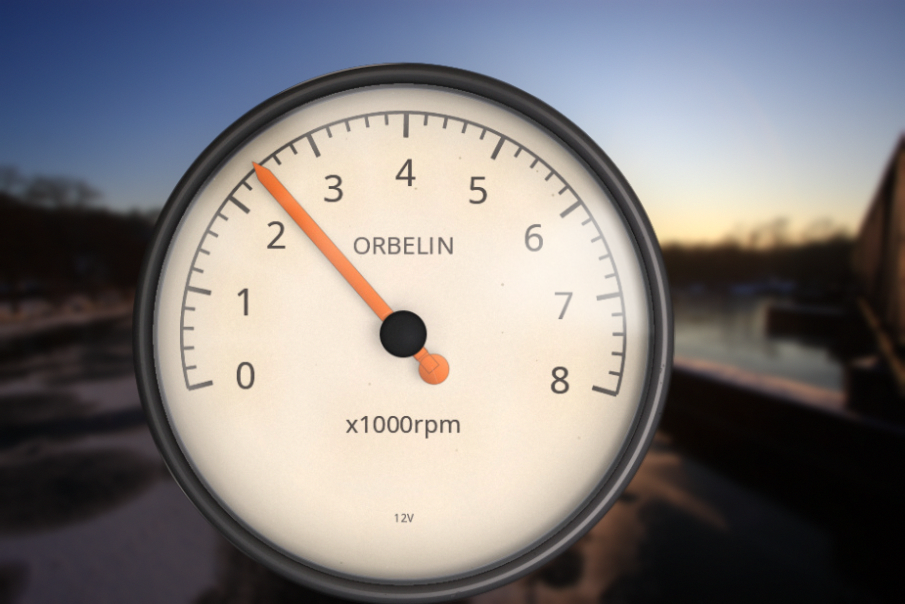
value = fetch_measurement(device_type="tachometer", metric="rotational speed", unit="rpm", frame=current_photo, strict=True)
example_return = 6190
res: 2400
